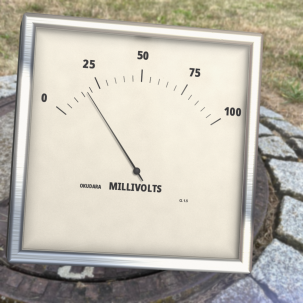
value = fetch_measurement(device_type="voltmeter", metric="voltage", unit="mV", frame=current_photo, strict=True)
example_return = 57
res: 17.5
